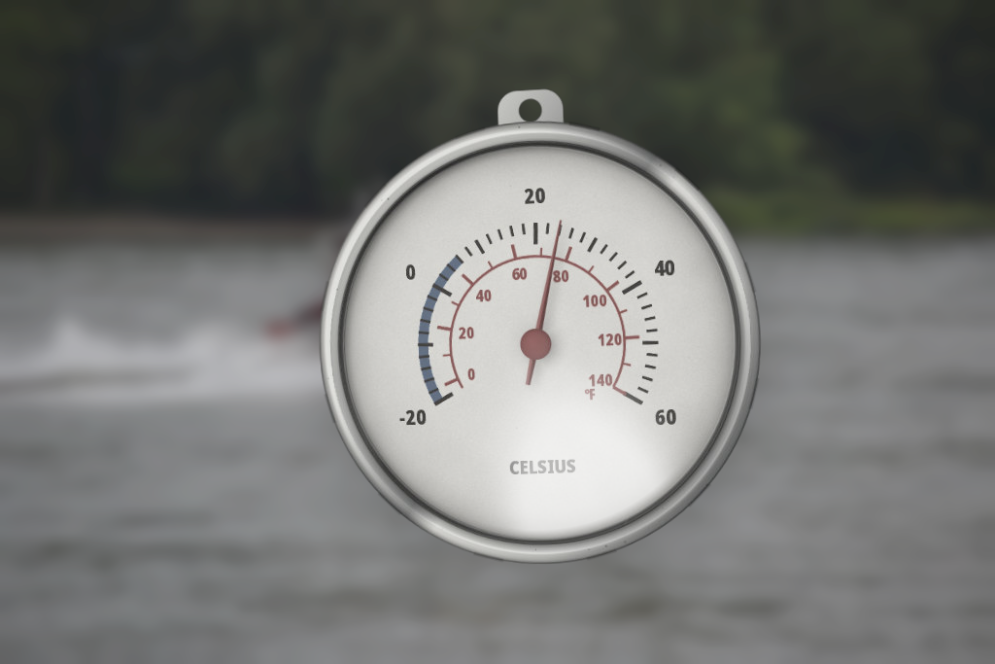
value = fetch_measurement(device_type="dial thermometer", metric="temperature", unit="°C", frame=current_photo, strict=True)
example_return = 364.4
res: 24
